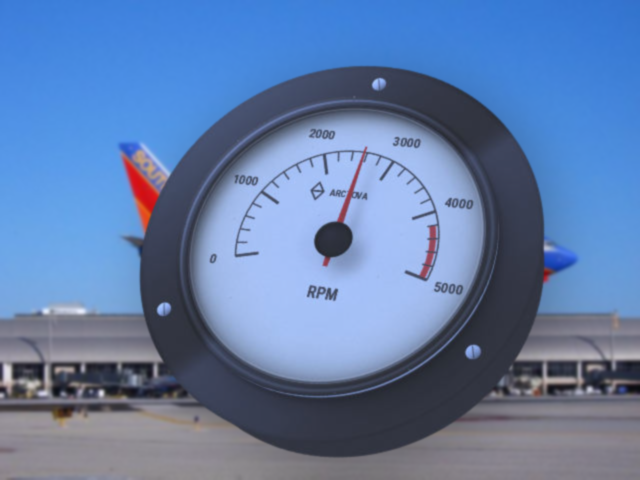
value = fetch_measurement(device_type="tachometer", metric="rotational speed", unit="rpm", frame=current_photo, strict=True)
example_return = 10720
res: 2600
